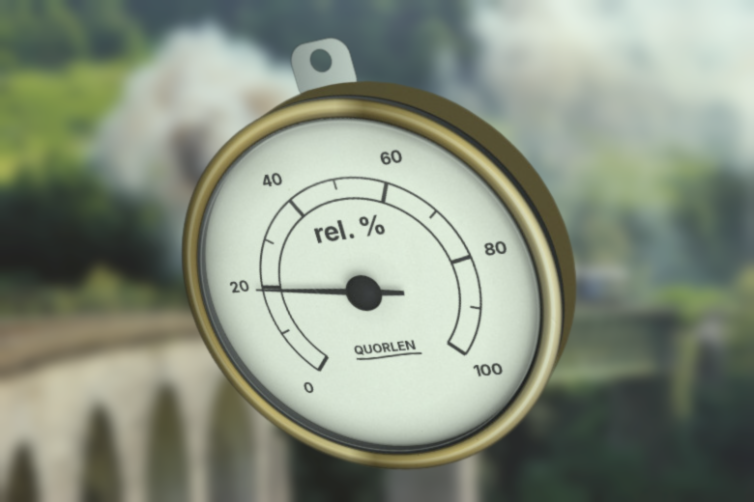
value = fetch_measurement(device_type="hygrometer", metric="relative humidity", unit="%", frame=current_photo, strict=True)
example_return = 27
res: 20
